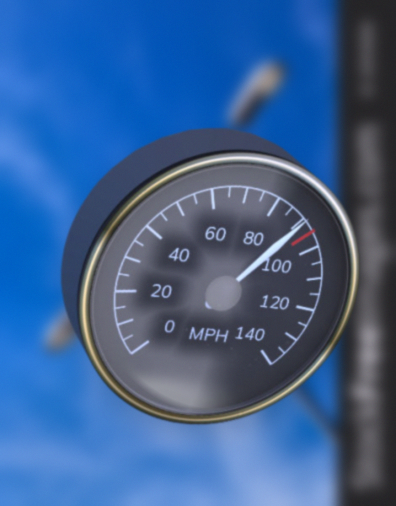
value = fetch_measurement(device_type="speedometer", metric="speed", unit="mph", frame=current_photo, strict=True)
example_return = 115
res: 90
